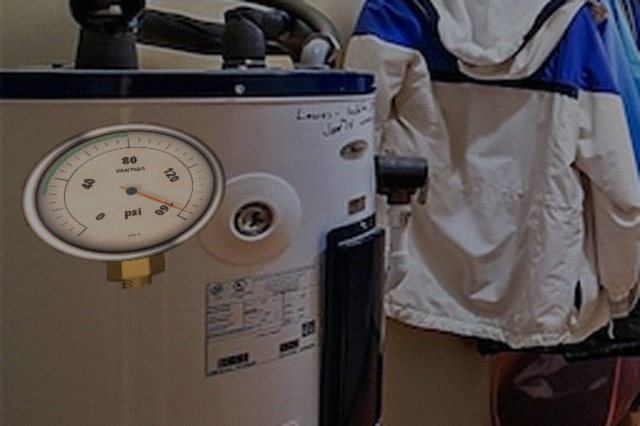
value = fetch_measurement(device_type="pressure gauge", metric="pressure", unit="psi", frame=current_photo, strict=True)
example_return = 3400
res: 155
